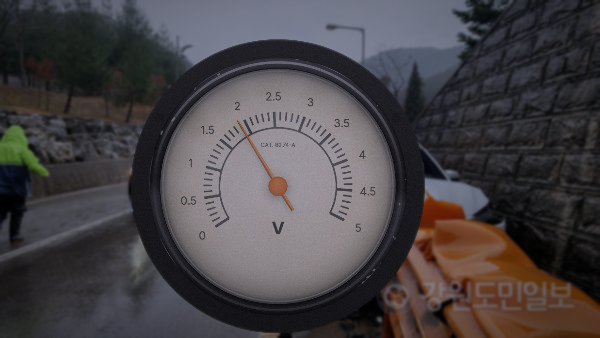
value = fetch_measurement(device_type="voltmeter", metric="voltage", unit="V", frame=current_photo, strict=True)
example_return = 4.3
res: 1.9
